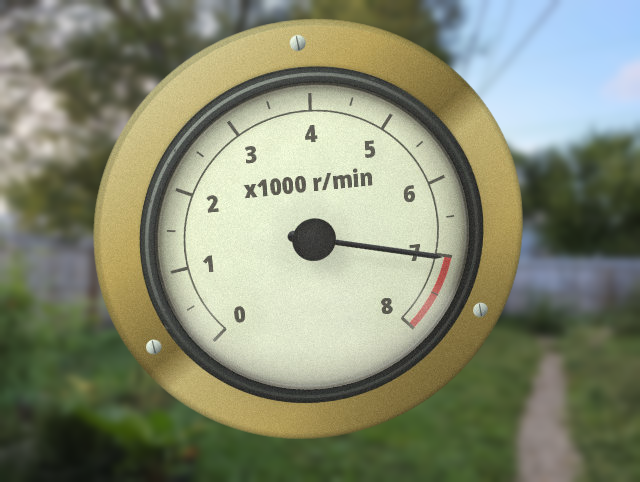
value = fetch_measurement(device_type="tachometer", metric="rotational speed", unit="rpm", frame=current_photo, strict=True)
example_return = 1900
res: 7000
